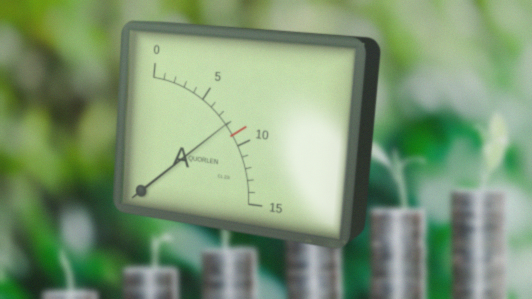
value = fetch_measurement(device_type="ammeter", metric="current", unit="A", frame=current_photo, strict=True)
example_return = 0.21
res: 8
